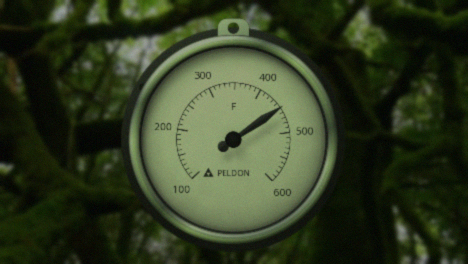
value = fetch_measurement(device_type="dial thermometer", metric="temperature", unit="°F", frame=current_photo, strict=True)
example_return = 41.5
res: 450
